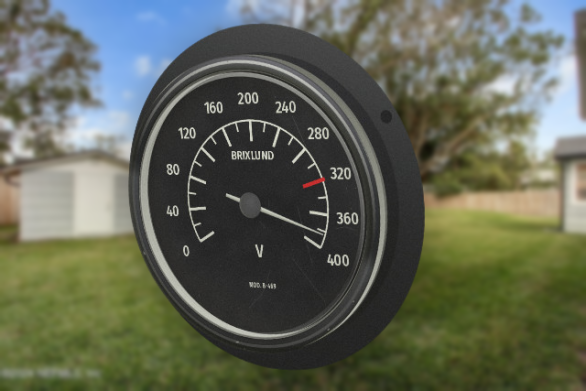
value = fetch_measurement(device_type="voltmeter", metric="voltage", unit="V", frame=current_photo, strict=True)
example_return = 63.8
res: 380
